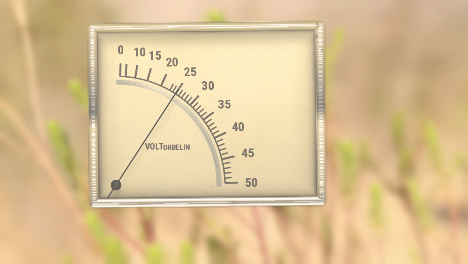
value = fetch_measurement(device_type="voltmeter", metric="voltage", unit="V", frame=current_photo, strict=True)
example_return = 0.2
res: 25
